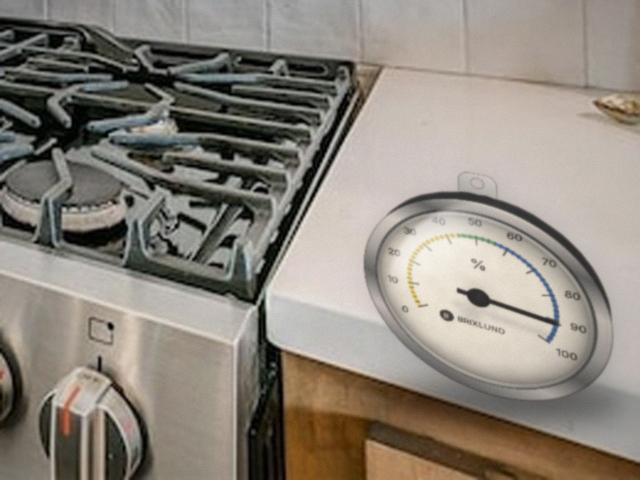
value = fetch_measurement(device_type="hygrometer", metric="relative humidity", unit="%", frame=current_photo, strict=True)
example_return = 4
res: 90
